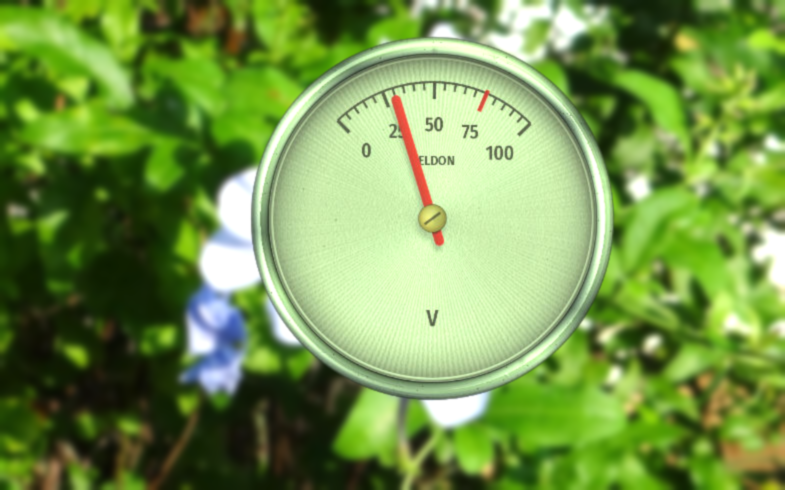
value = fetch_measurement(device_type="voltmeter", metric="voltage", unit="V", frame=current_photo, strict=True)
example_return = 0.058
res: 30
